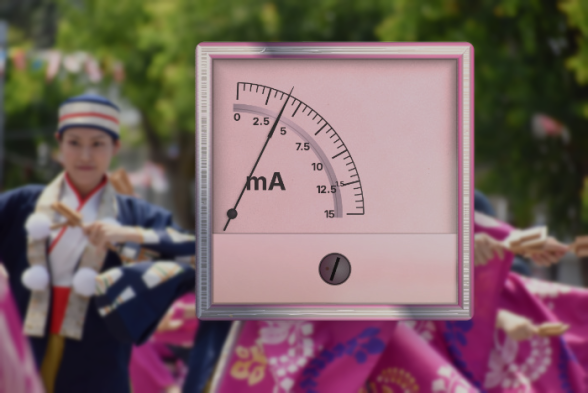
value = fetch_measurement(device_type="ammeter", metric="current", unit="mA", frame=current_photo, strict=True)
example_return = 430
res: 4
